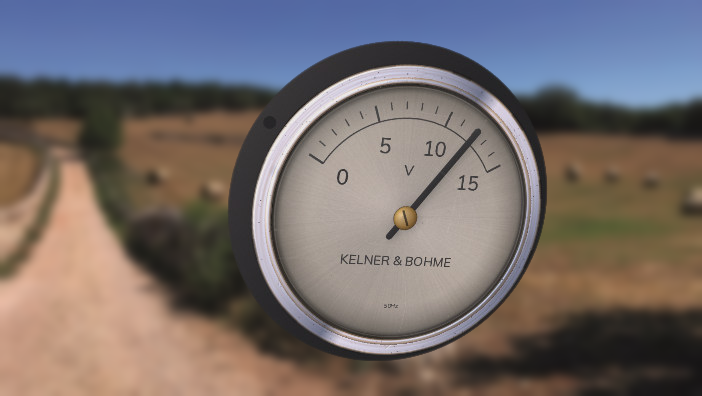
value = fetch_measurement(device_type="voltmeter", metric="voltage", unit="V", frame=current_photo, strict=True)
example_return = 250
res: 12
